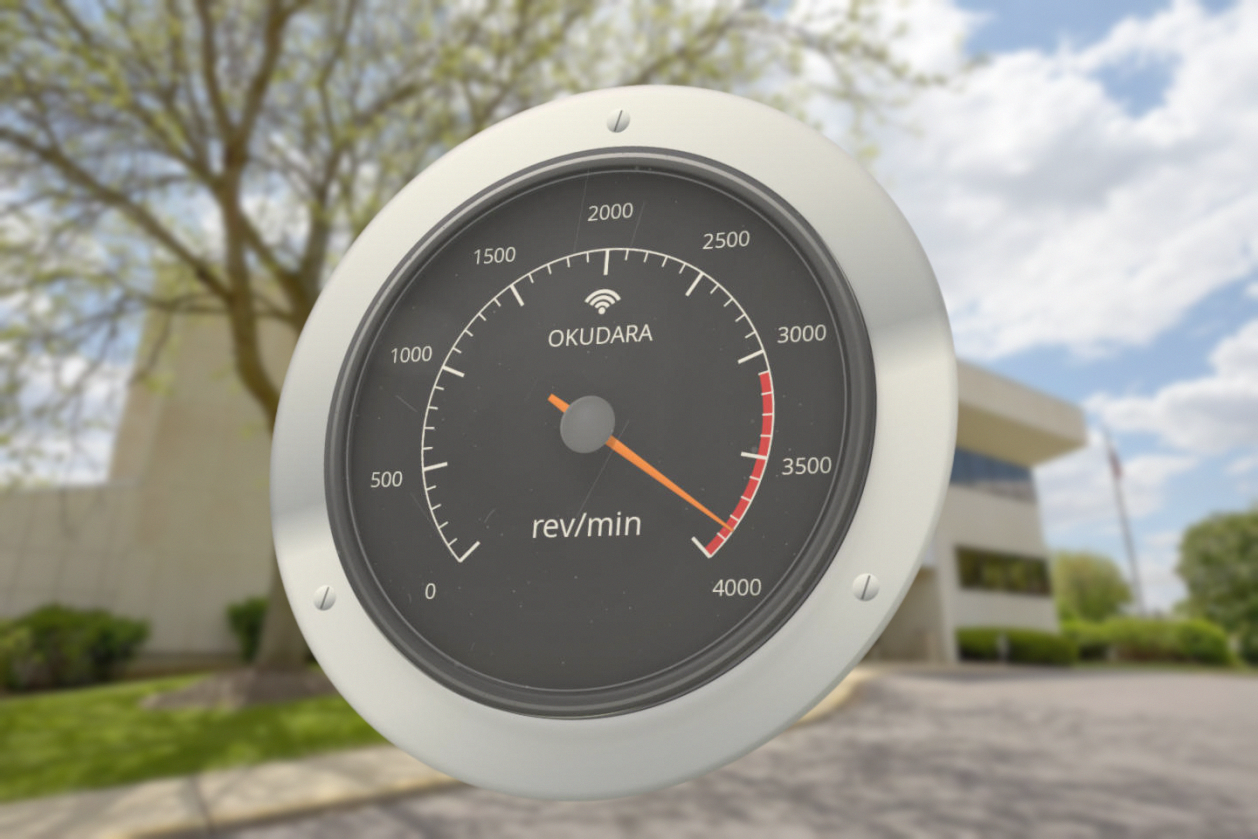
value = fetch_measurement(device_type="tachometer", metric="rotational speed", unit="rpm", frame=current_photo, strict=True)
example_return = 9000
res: 3850
